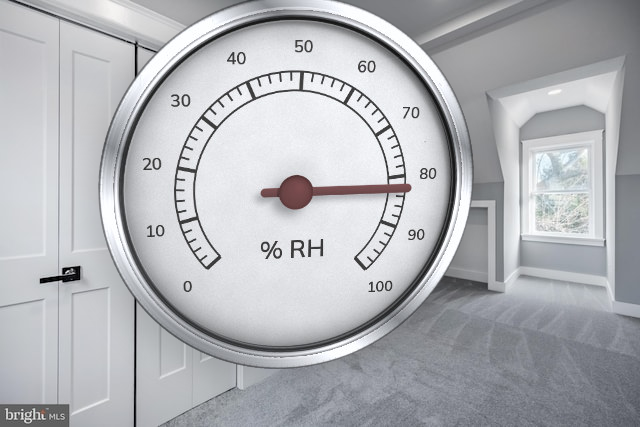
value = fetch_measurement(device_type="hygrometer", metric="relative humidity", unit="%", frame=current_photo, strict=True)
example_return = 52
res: 82
